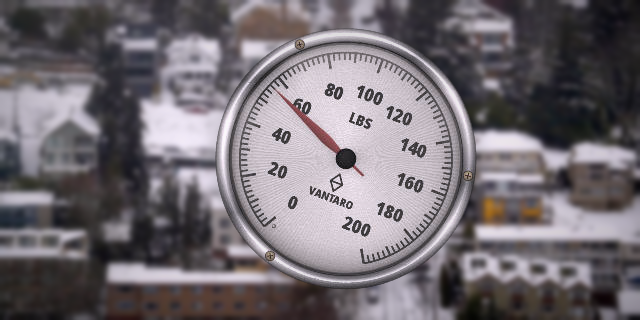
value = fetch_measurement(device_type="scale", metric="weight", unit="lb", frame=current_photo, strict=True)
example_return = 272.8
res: 56
